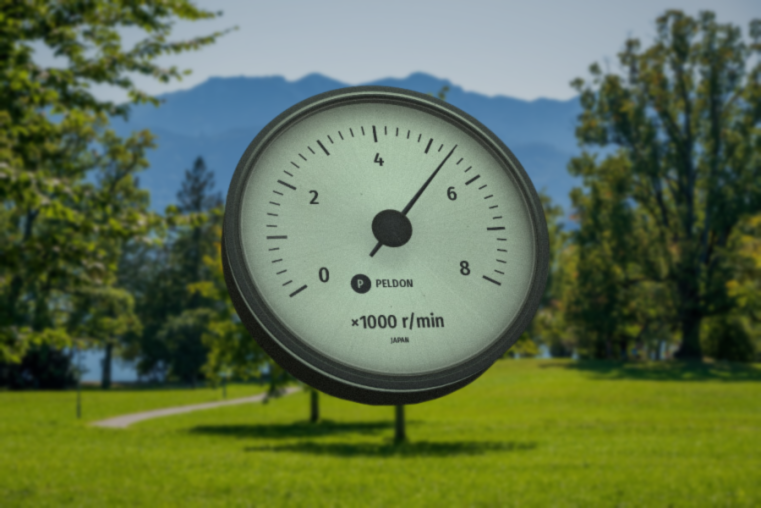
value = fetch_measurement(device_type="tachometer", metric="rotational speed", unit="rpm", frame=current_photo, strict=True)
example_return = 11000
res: 5400
